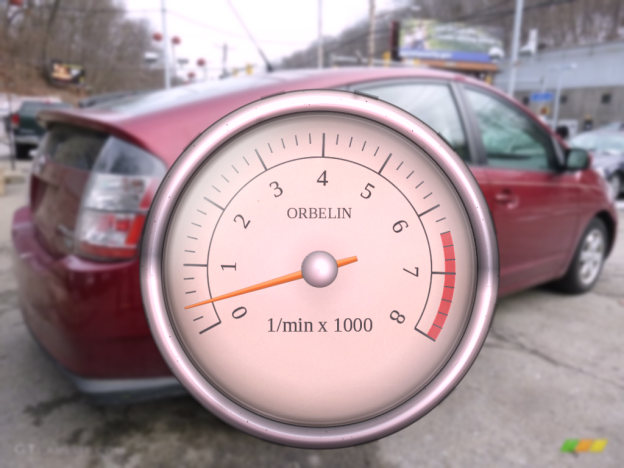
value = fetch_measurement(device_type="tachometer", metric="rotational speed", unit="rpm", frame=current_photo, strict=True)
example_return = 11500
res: 400
